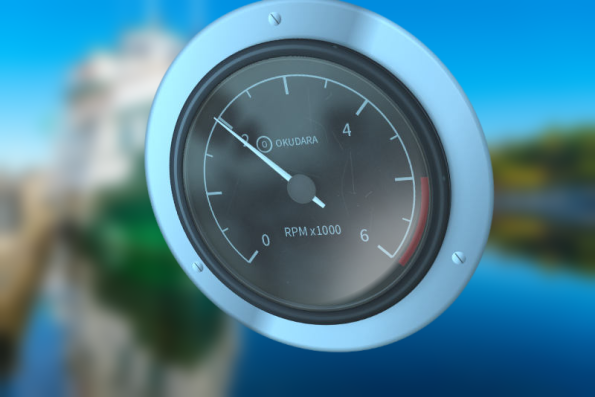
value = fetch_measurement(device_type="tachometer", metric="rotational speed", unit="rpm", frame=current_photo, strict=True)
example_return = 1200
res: 2000
